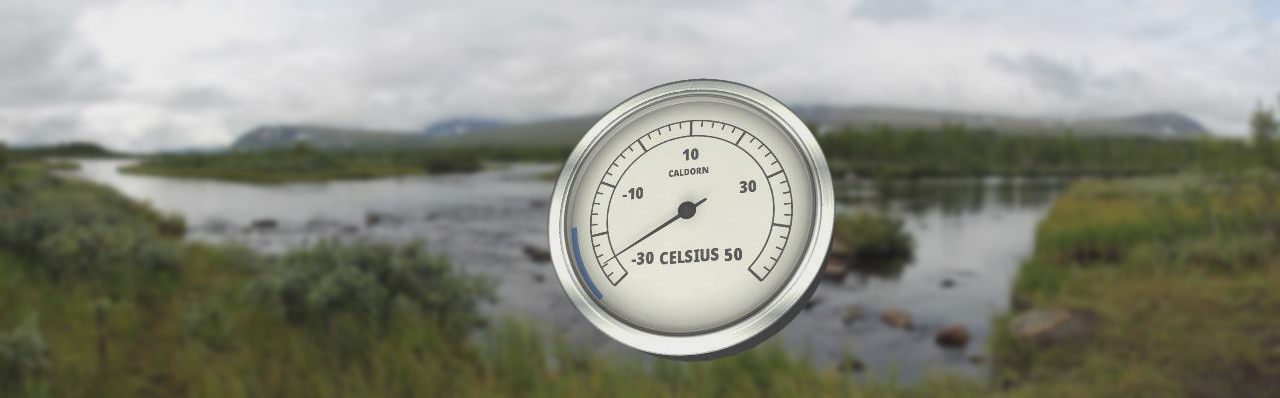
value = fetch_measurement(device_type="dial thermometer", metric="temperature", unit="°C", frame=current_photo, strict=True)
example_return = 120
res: -26
